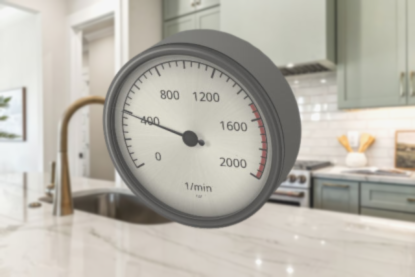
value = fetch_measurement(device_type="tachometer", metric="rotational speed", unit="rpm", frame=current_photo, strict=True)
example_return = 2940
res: 400
